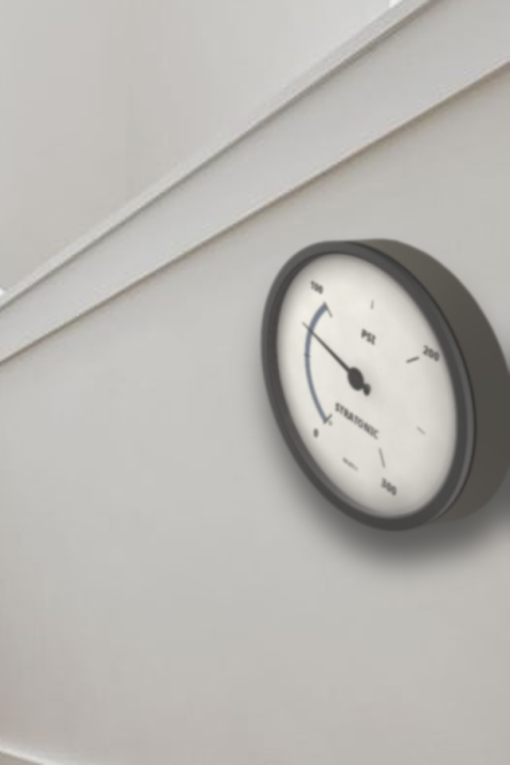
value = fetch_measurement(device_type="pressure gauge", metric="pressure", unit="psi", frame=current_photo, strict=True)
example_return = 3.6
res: 75
